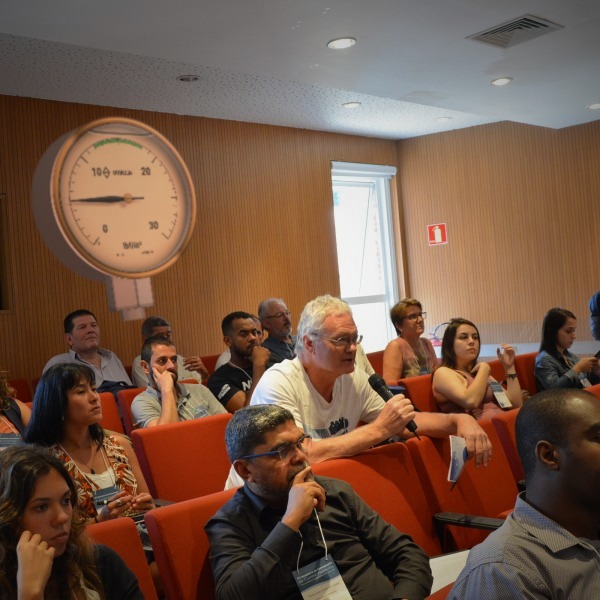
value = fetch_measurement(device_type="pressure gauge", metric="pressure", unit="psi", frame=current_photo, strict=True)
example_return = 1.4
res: 5
